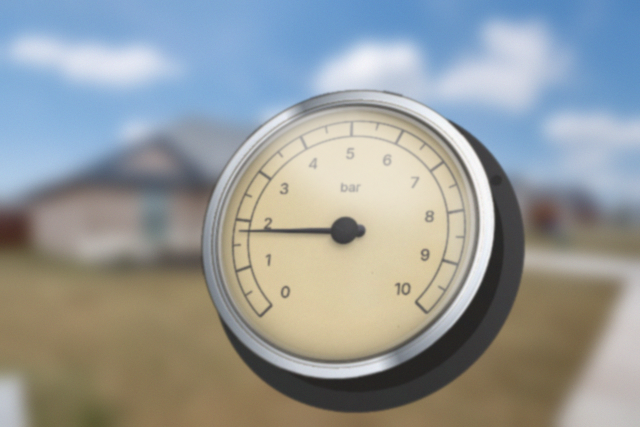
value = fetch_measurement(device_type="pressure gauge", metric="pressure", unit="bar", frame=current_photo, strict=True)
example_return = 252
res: 1.75
